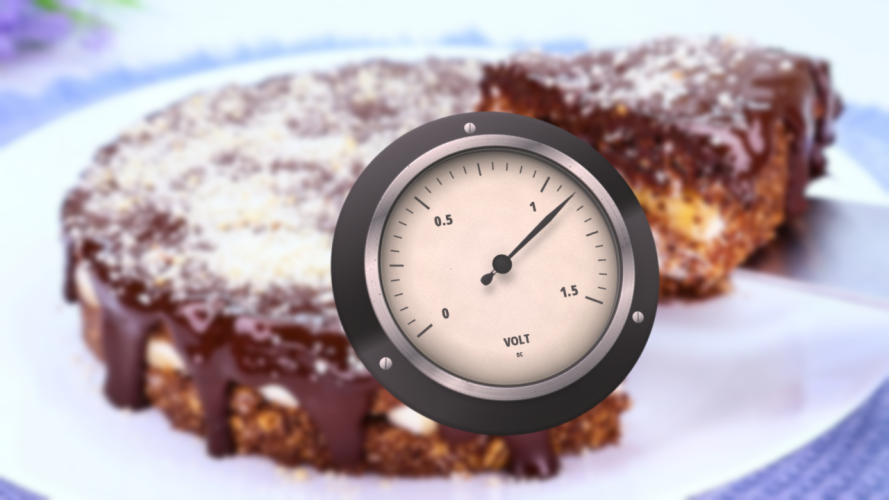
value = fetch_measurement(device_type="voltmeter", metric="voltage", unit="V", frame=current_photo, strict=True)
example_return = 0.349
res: 1.1
